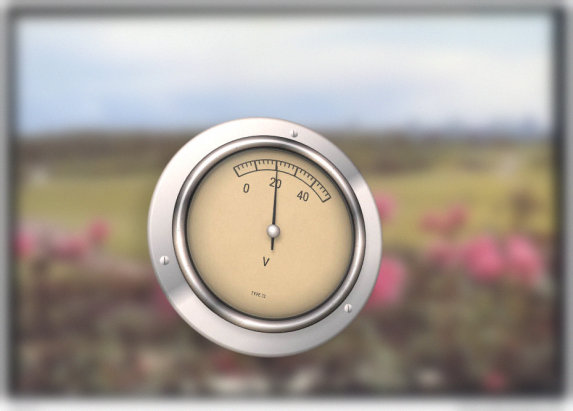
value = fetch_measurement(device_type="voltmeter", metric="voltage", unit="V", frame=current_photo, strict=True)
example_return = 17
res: 20
